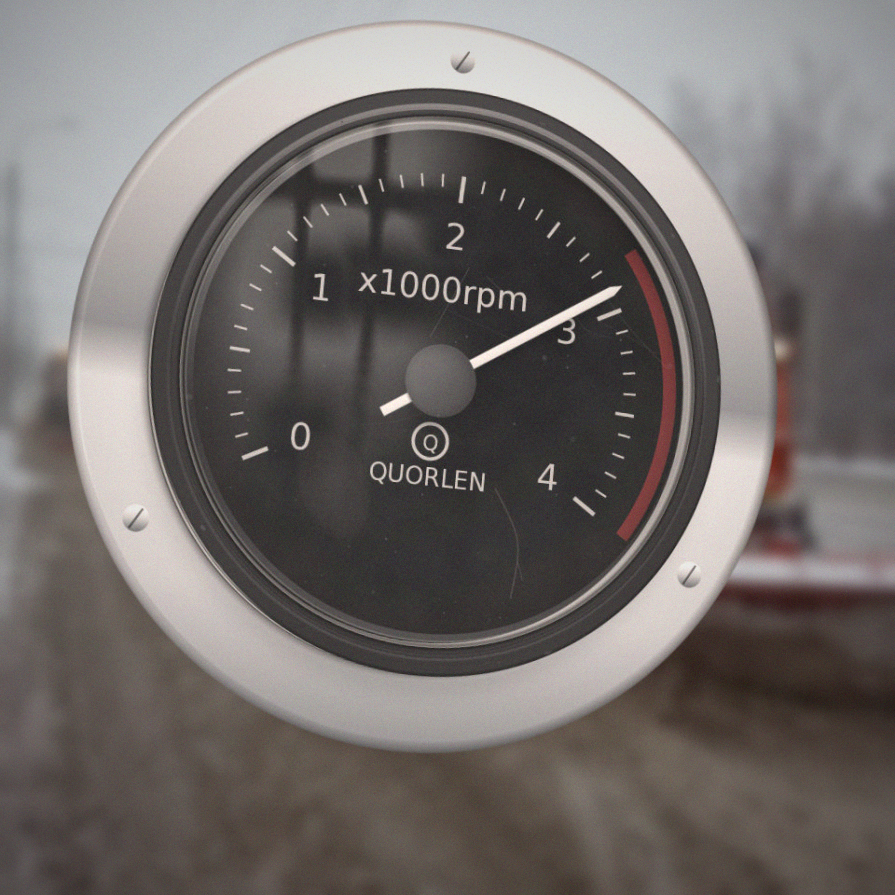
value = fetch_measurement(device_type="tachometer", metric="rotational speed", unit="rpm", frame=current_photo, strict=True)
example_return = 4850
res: 2900
